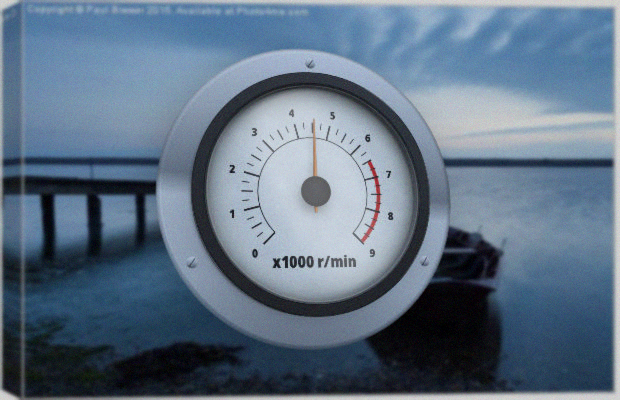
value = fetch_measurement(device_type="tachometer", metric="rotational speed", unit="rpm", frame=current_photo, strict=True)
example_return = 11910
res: 4500
